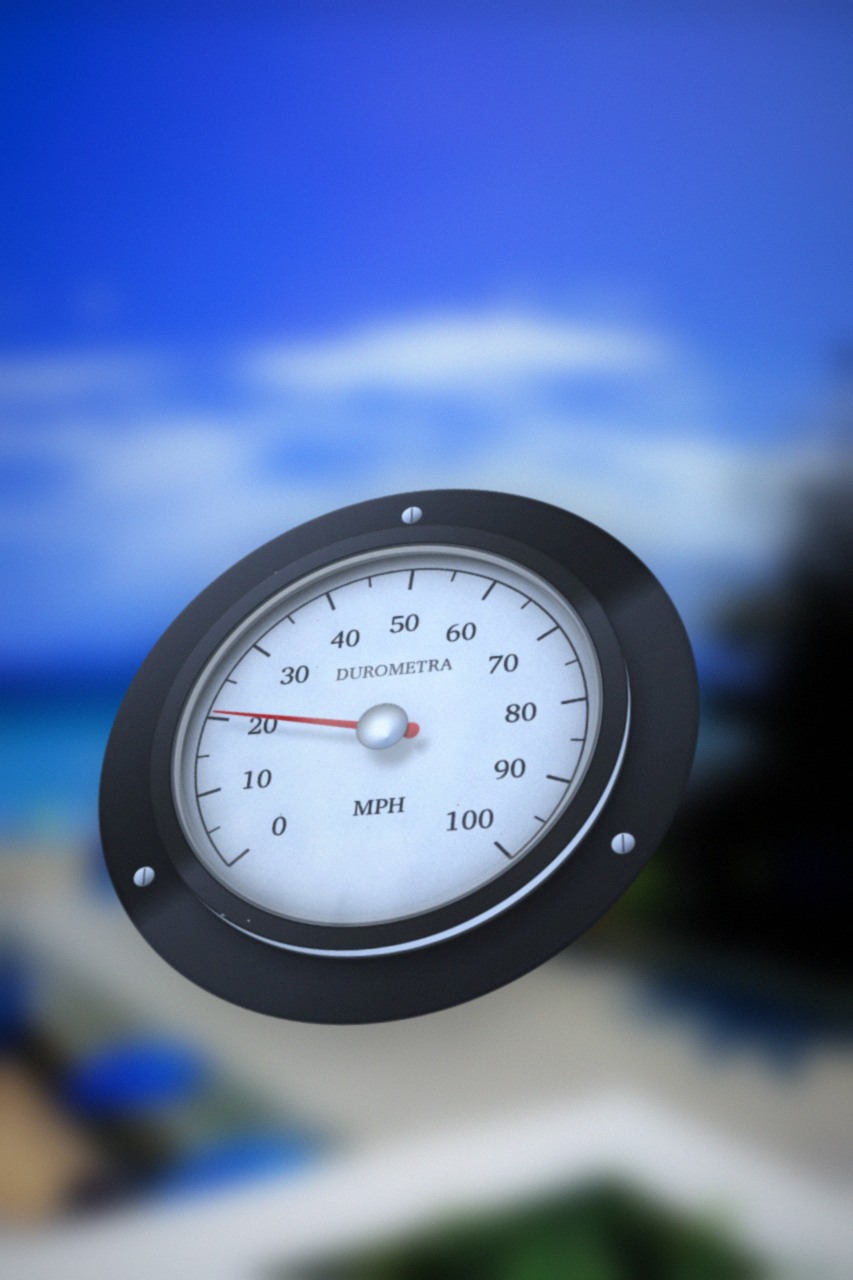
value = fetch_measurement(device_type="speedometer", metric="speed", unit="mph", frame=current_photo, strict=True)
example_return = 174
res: 20
